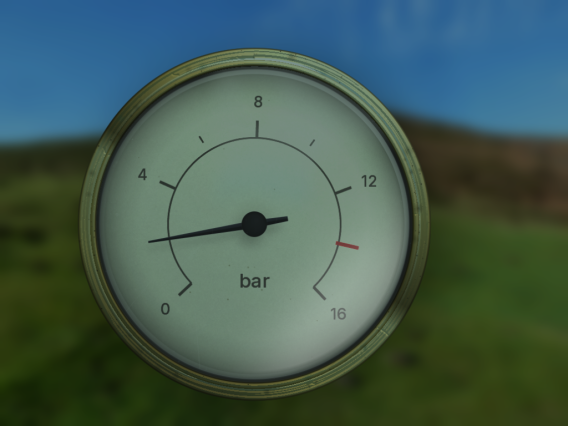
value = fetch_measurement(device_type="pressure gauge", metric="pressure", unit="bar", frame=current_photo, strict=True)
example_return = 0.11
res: 2
